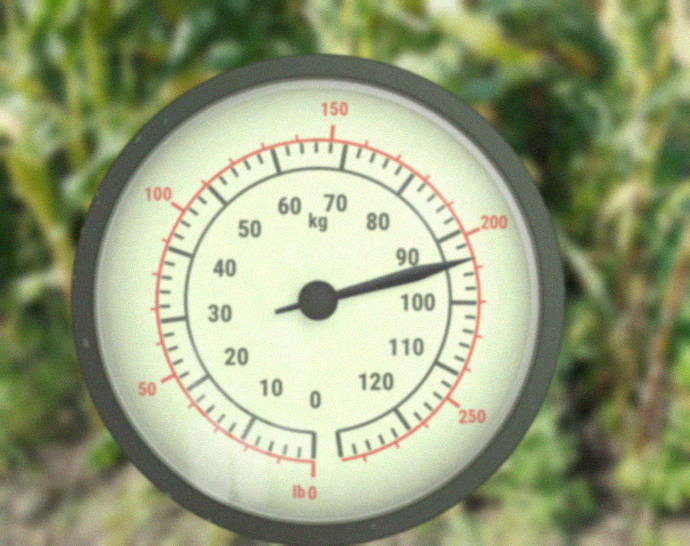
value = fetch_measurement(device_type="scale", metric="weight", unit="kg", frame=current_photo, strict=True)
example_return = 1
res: 94
